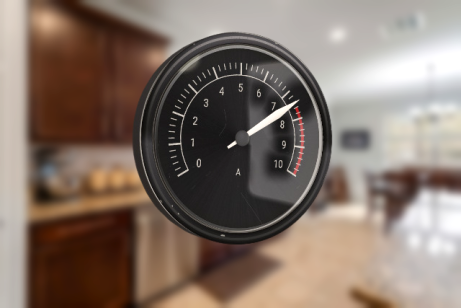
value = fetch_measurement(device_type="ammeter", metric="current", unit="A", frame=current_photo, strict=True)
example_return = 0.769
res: 7.4
